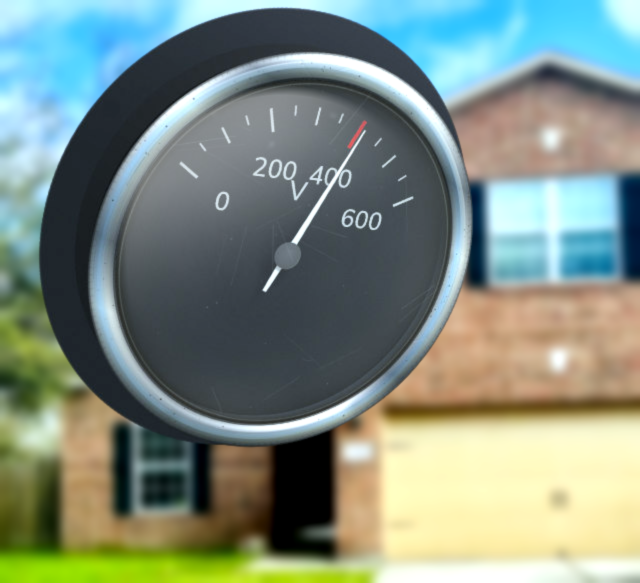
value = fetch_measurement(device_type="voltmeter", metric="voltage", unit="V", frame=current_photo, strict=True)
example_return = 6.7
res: 400
